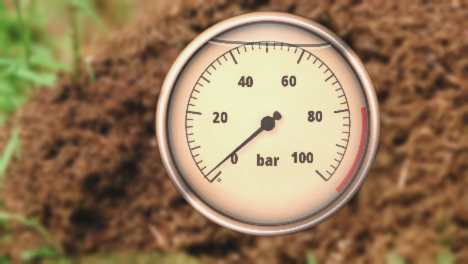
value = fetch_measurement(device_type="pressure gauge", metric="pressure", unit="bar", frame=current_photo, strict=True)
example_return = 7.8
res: 2
